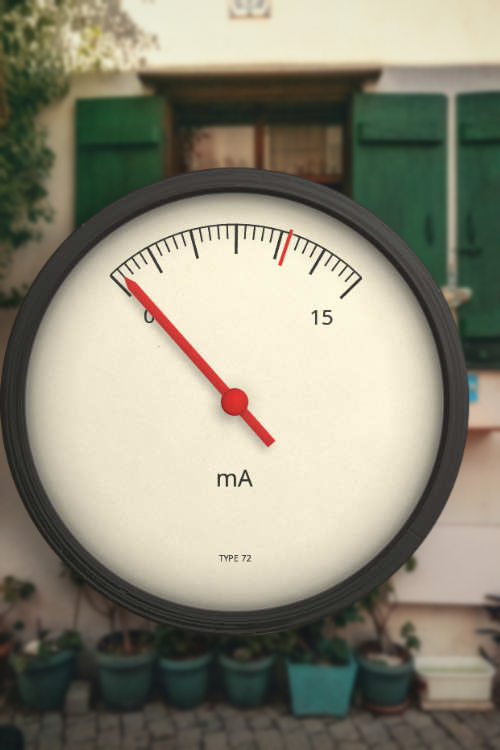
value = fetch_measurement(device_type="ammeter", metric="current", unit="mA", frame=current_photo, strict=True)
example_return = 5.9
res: 0.5
